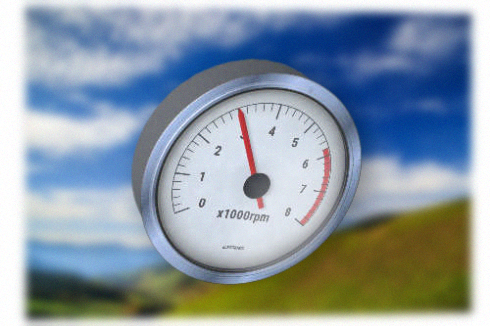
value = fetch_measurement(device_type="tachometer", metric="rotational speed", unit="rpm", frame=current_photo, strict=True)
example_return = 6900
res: 3000
